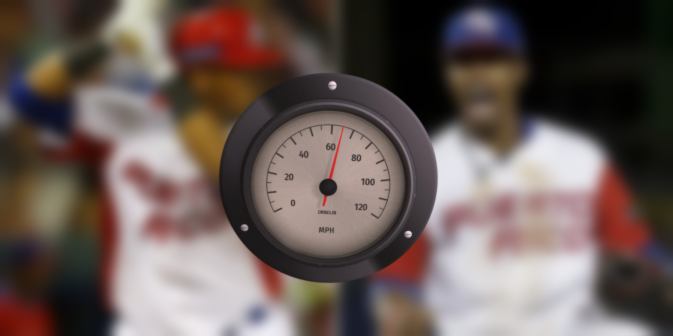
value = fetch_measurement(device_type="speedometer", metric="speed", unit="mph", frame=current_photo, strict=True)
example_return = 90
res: 65
